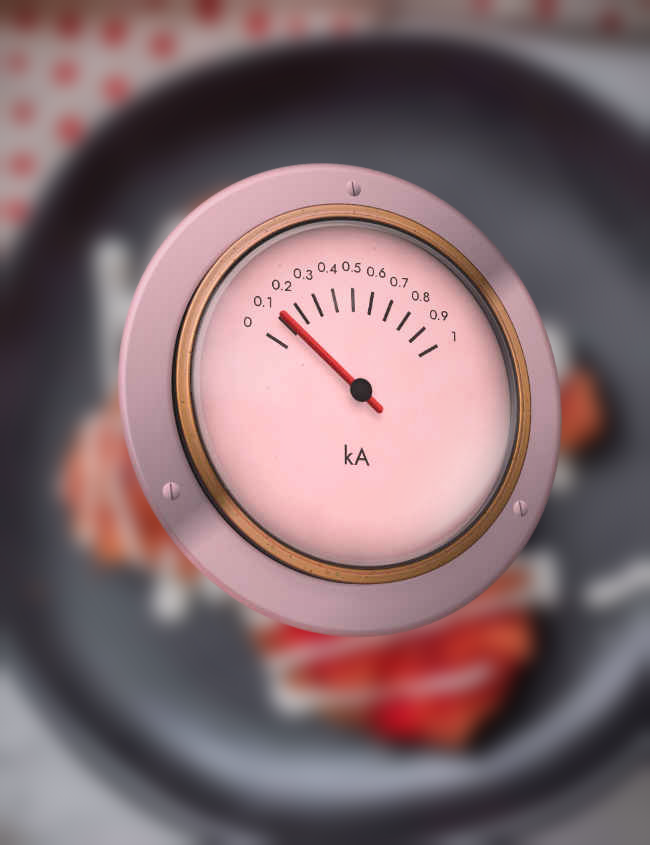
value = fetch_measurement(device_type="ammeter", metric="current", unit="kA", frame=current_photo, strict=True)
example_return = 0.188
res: 0.1
